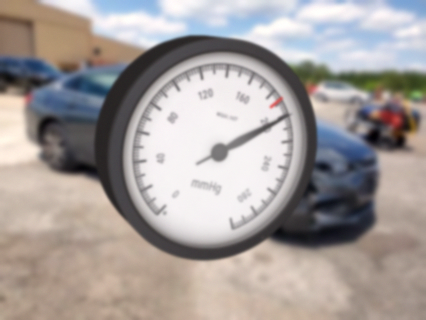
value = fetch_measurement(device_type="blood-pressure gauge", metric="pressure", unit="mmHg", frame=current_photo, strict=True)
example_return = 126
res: 200
